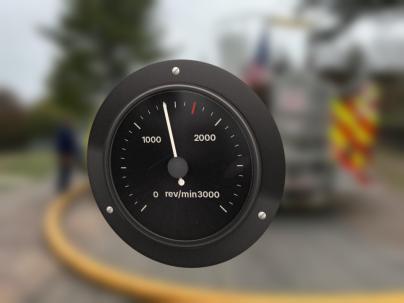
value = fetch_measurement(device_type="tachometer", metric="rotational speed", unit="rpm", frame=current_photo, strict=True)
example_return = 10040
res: 1400
